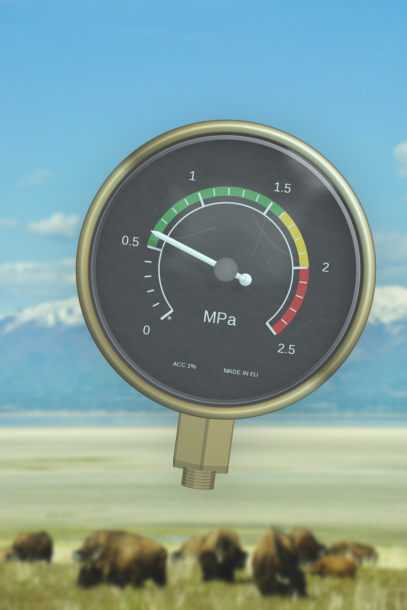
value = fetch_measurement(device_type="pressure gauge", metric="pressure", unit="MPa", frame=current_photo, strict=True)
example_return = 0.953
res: 0.6
